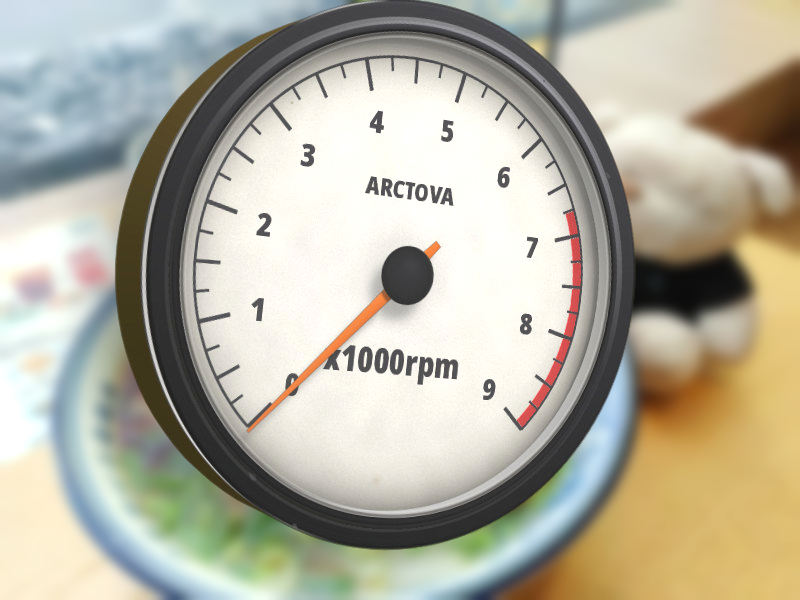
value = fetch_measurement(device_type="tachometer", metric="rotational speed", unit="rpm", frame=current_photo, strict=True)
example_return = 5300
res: 0
